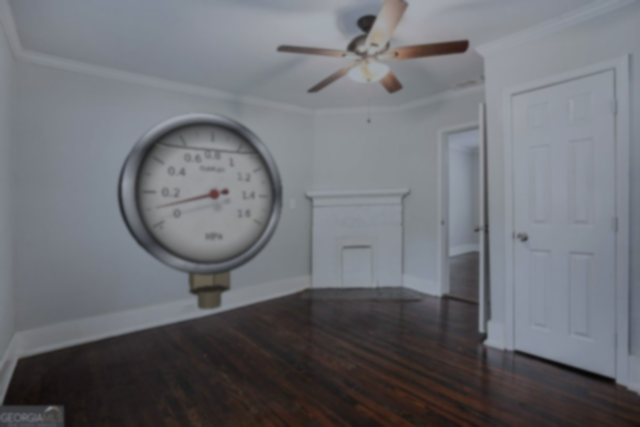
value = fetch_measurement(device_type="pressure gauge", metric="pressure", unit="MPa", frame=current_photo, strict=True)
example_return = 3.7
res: 0.1
